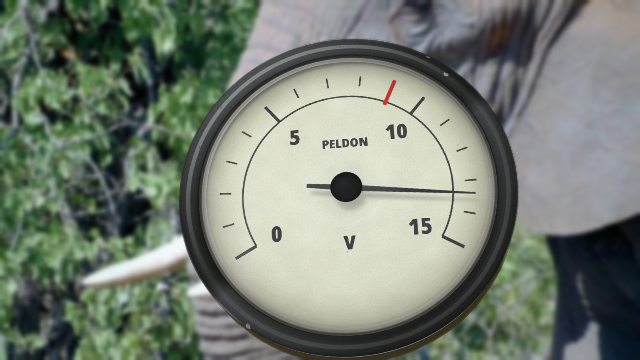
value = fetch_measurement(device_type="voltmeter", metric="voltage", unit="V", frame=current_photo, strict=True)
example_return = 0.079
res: 13.5
